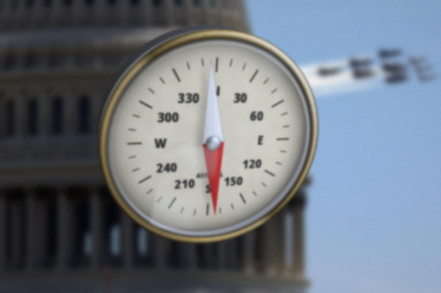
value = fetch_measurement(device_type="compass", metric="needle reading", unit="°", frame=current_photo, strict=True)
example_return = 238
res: 175
